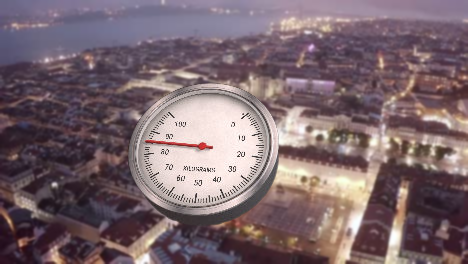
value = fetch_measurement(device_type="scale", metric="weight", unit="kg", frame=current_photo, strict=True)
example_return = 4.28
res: 85
